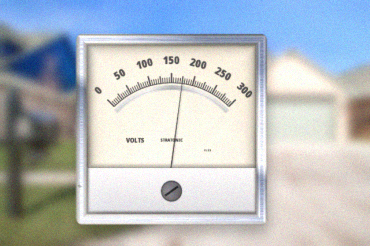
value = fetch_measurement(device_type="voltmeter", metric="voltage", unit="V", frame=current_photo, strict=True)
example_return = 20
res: 175
